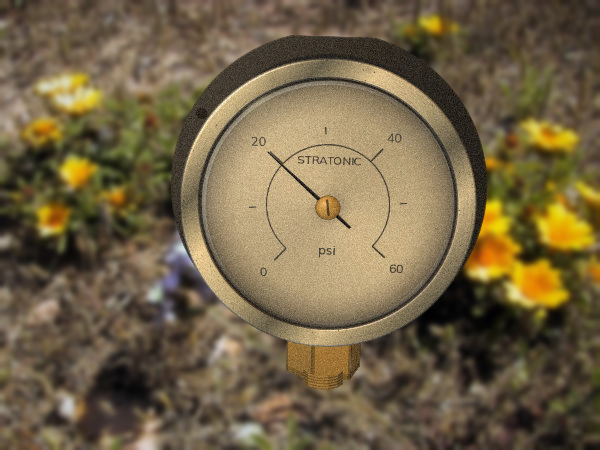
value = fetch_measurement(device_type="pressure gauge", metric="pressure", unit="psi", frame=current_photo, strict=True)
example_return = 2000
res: 20
